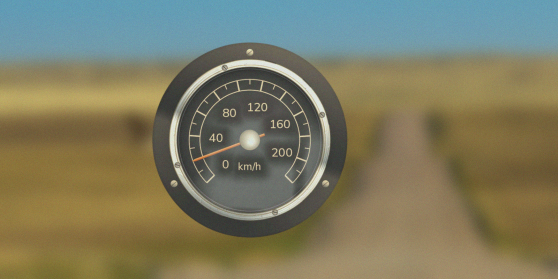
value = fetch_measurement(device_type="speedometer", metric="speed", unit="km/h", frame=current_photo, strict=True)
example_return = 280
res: 20
